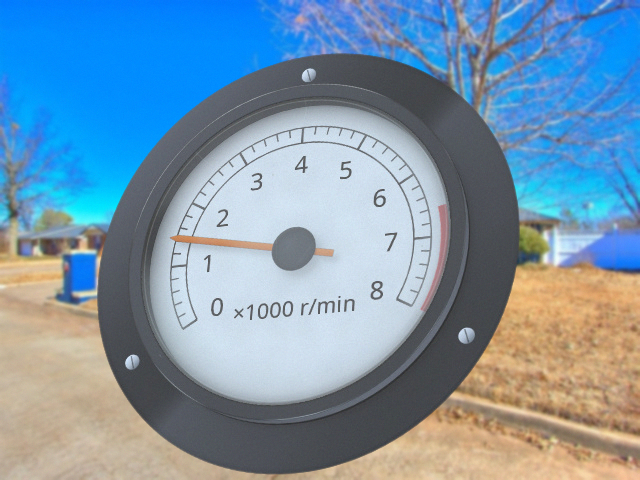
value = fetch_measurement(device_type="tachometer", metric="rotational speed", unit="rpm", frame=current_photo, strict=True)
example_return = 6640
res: 1400
